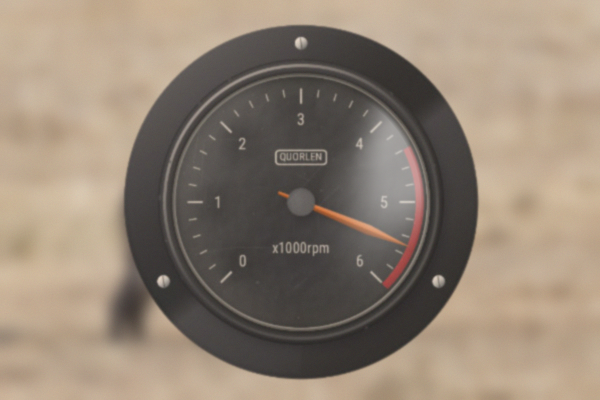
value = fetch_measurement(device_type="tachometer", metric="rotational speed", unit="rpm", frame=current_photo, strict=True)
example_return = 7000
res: 5500
